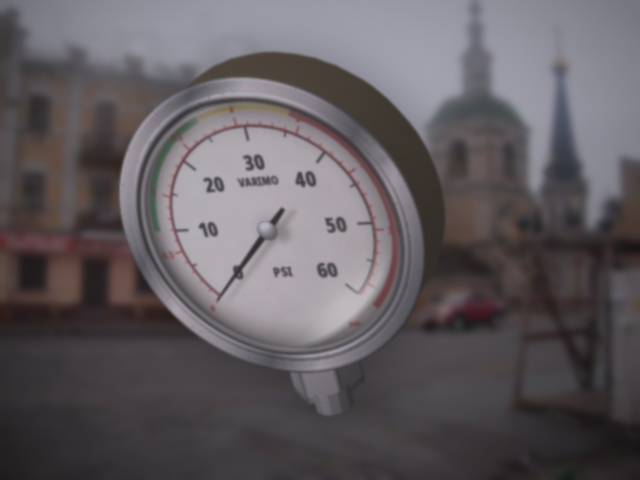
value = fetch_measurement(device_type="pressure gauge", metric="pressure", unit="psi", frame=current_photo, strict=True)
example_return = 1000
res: 0
